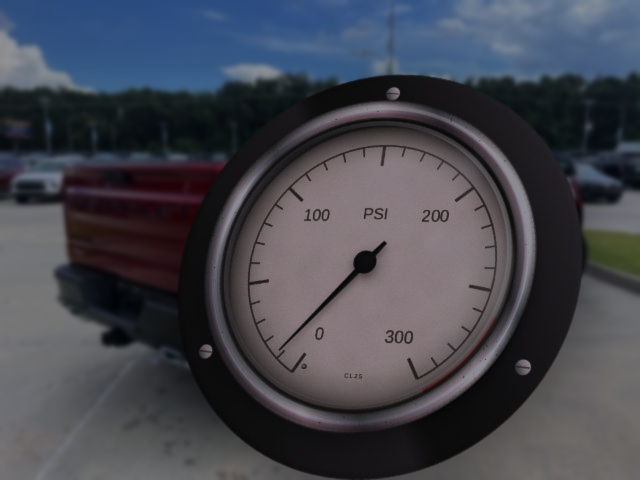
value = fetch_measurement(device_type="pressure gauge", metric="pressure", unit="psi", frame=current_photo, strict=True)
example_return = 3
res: 10
